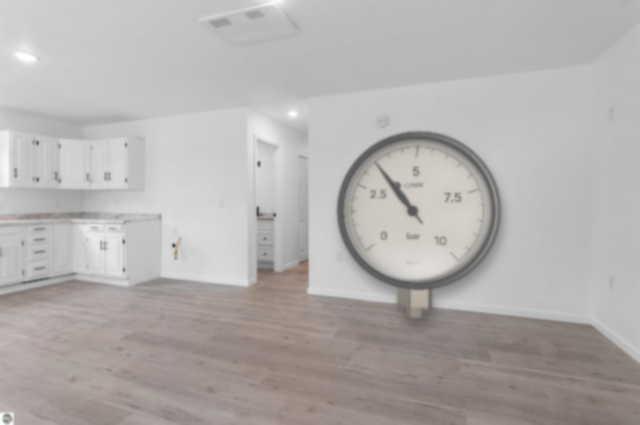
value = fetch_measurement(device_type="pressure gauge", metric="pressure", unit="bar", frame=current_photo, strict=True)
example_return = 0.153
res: 3.5
